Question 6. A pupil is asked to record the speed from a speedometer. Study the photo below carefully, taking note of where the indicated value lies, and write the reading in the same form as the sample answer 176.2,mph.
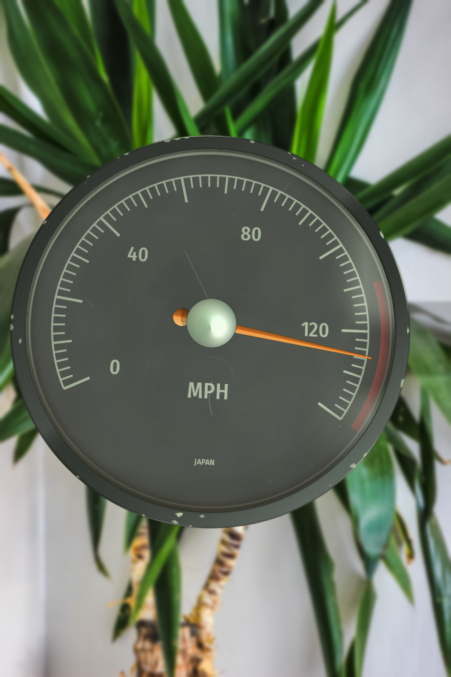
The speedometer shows 126,mph
